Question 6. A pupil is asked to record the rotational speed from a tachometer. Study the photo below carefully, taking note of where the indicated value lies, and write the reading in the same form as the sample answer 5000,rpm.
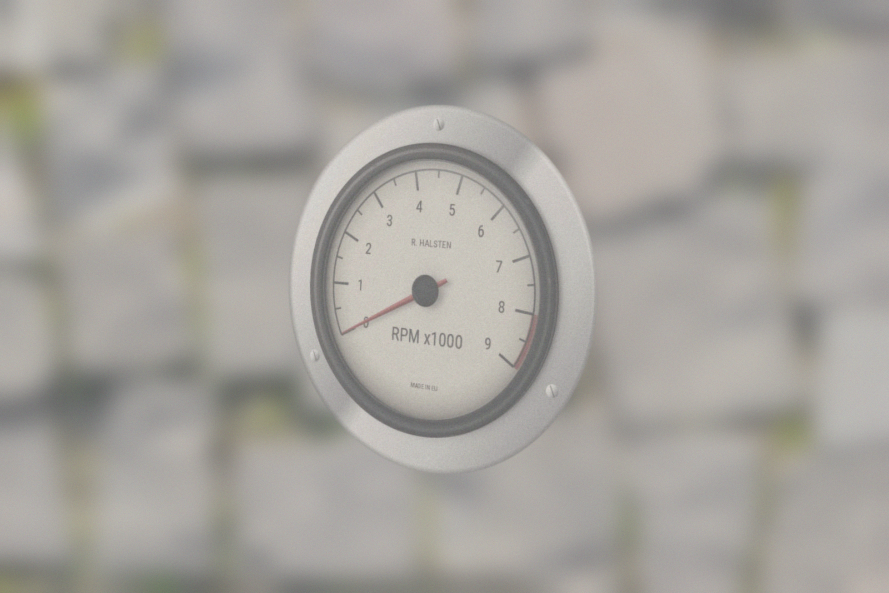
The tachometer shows 0,rpm
